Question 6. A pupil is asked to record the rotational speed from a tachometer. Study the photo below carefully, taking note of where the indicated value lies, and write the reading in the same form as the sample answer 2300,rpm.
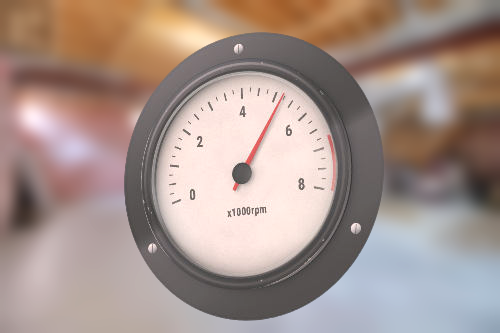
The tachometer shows 5250,rpm
